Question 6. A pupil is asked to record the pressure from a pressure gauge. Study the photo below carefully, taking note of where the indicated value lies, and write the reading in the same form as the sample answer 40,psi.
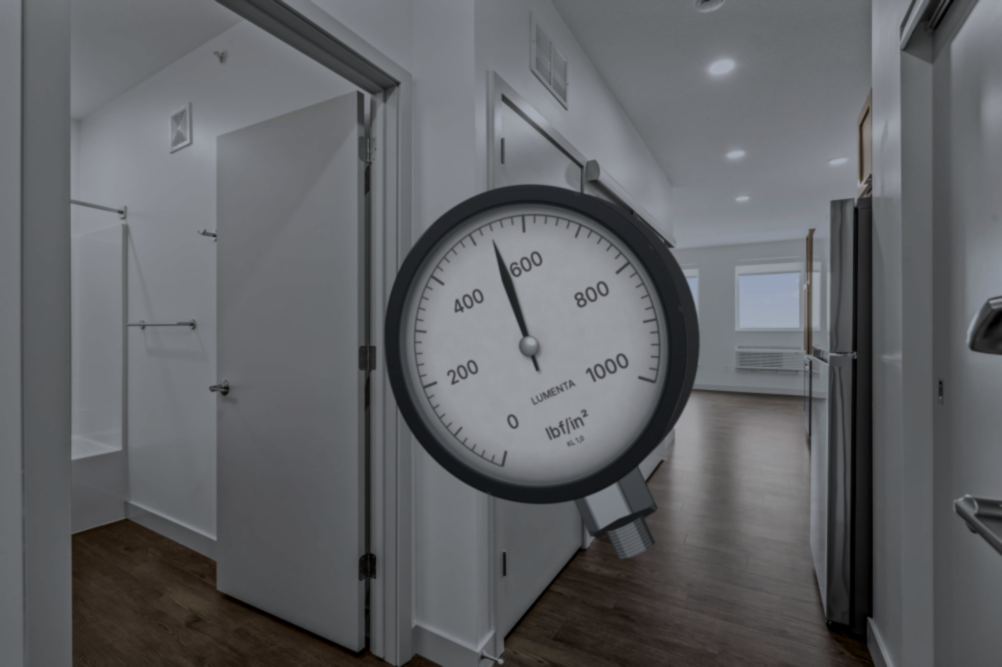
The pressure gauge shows 540,psi
